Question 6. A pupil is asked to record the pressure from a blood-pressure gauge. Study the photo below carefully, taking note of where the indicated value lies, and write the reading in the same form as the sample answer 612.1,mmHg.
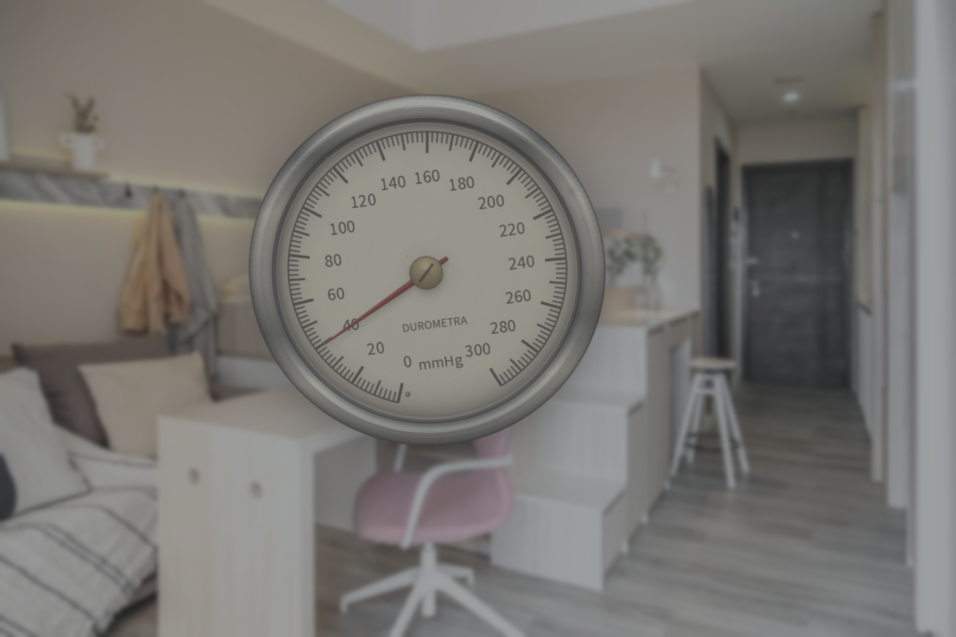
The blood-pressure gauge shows 40,mmHg
